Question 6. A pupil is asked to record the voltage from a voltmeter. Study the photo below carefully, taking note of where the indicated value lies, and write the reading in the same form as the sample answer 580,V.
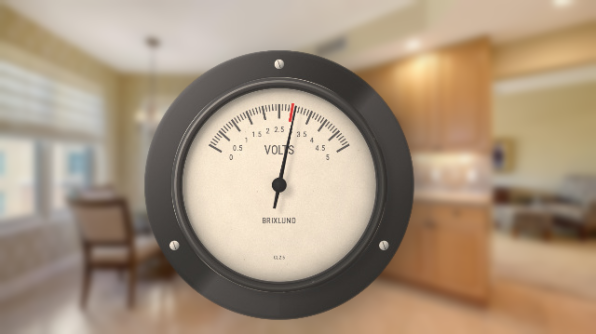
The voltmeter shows 3,V
